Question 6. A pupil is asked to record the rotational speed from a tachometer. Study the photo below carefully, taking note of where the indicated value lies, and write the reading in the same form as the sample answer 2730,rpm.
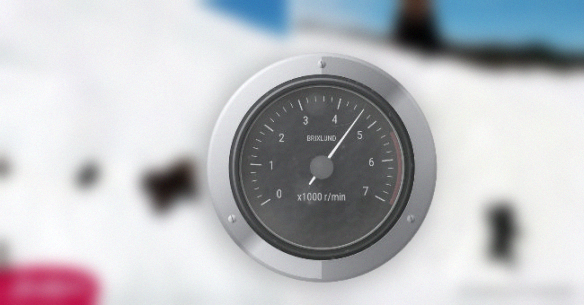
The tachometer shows 4600,rpm
